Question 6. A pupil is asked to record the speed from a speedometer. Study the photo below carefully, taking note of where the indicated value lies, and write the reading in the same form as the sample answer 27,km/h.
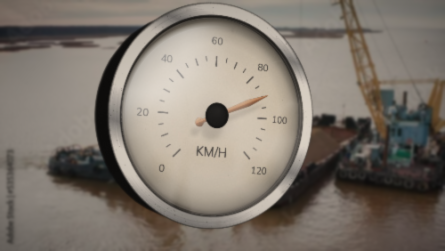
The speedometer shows 90,km/h
